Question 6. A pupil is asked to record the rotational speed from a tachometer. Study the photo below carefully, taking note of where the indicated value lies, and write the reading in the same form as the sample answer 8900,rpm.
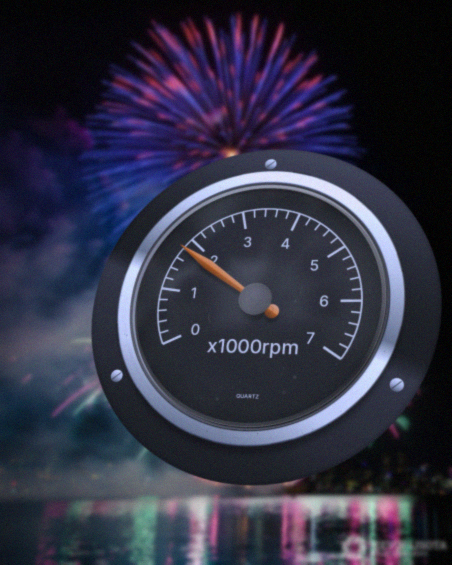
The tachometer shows 1800,rpm
